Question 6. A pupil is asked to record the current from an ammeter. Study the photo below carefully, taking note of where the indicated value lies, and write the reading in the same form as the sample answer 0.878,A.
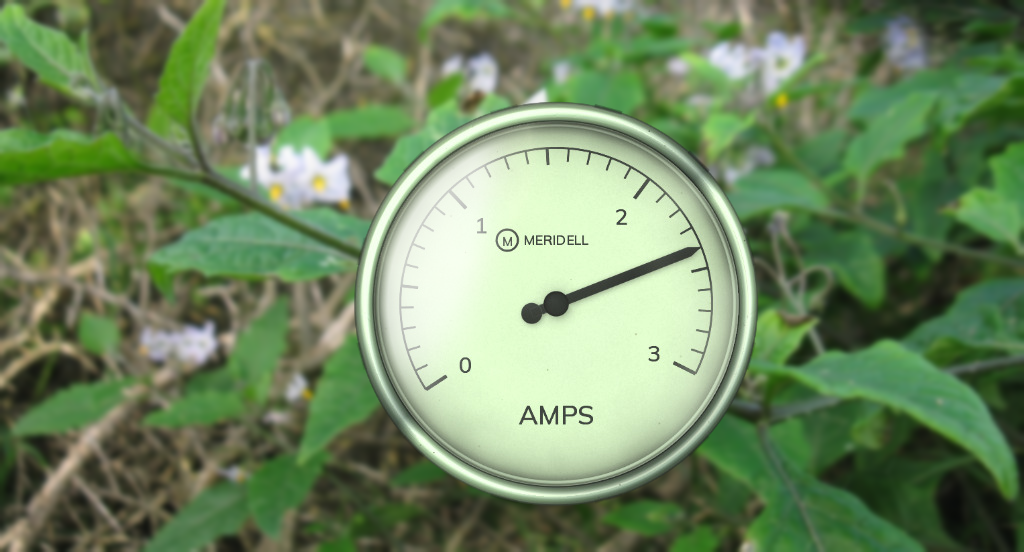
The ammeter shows 2.4,A
